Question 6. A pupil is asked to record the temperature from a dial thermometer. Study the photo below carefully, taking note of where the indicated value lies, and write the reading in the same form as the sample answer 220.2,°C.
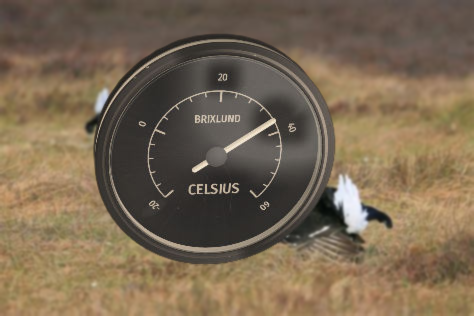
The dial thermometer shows 36,°C
